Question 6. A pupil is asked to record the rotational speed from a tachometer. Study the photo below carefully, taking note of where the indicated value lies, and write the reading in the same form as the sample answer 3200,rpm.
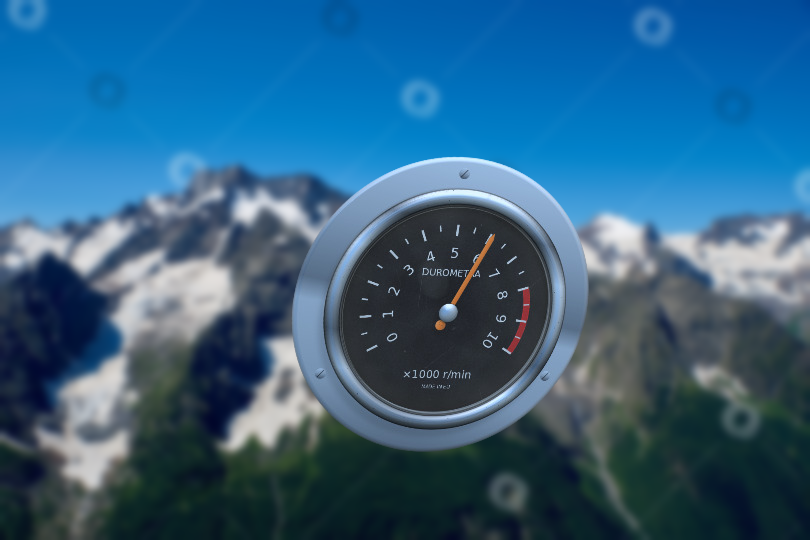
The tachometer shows 6000,rpm
